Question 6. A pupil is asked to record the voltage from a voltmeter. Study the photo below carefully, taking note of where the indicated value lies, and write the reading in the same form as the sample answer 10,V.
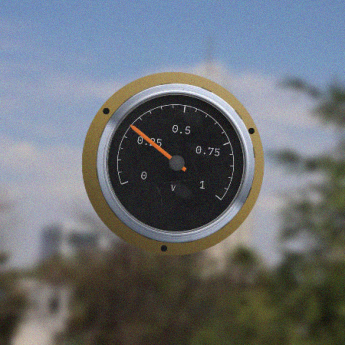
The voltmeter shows 0.25,V
